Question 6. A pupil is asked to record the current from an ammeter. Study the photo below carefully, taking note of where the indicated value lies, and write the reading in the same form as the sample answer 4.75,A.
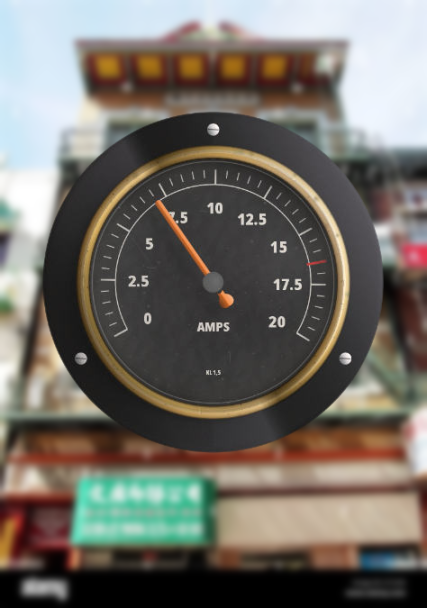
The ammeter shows 7,A
